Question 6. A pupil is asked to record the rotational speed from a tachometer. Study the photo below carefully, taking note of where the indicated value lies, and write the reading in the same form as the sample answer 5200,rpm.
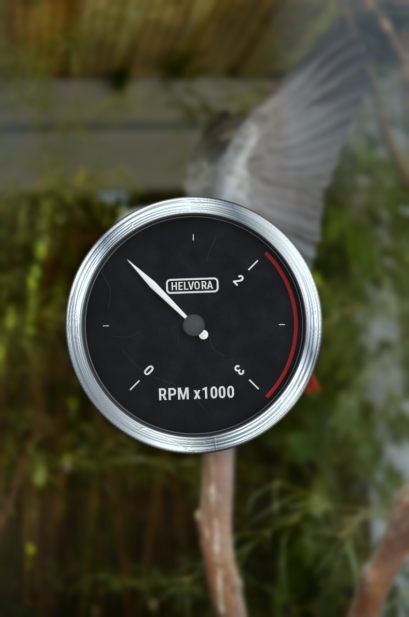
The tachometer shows 1000,rpm
